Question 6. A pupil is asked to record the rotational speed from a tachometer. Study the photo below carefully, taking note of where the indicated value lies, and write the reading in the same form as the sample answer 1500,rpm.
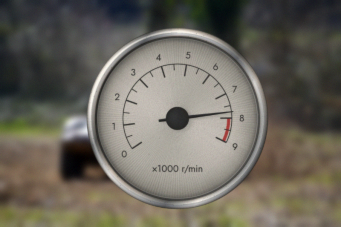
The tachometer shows 7750,rpm
